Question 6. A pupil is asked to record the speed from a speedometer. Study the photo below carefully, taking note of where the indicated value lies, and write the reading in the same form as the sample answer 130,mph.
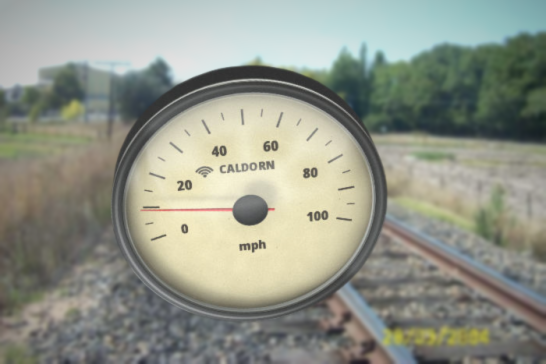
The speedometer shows 10,mph
